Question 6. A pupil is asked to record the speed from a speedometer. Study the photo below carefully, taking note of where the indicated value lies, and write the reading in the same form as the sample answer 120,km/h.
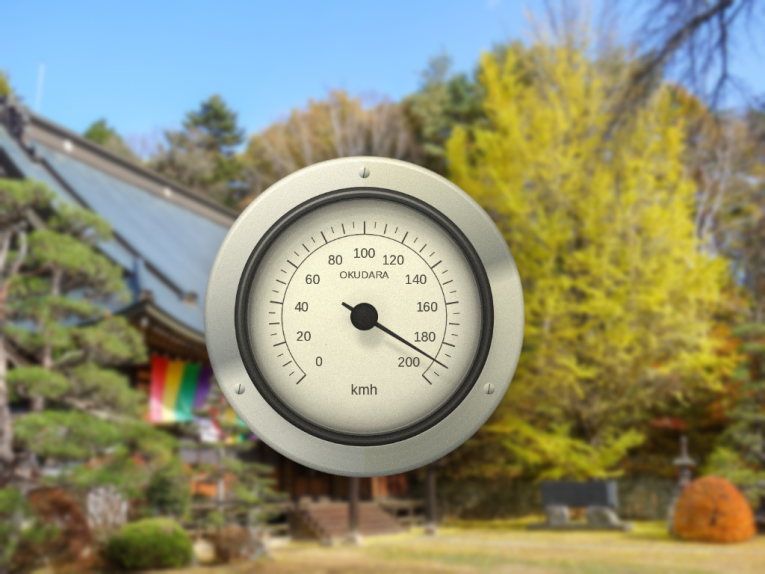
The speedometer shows 190,km/h
